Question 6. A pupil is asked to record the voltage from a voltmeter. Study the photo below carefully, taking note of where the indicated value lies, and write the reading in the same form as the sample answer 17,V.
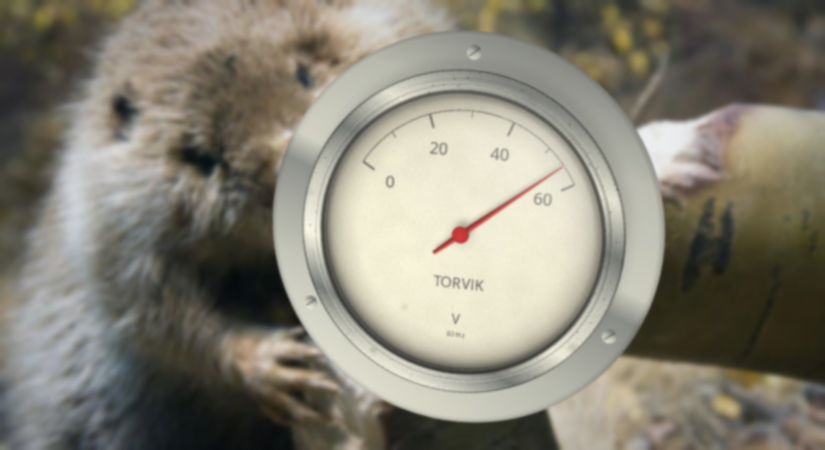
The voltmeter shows 55,V
